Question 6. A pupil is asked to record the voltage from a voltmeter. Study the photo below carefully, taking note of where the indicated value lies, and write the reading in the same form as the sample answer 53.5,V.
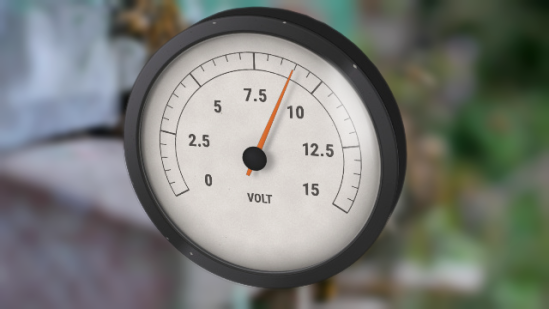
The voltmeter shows 9,V
